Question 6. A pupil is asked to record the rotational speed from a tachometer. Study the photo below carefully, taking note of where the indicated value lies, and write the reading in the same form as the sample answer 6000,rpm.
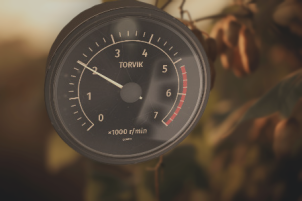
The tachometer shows 2000,rpm
